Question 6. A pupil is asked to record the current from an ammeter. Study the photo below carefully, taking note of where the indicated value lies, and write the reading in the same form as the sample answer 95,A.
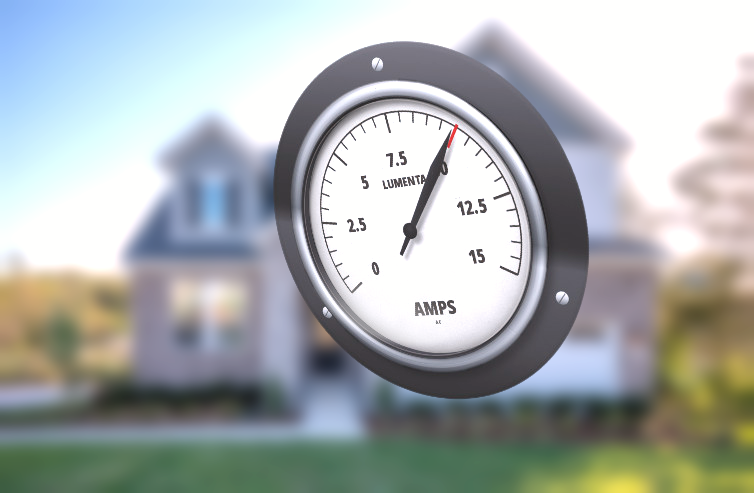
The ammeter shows 10,A
